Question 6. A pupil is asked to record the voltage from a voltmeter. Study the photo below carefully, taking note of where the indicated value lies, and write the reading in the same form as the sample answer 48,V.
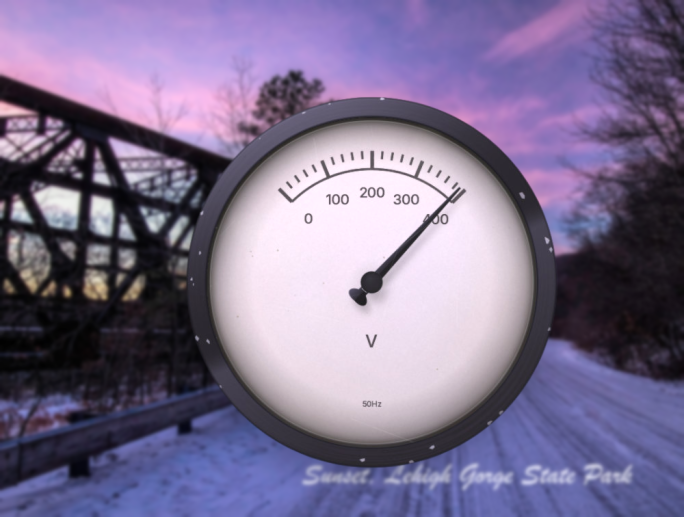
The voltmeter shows 390,V
